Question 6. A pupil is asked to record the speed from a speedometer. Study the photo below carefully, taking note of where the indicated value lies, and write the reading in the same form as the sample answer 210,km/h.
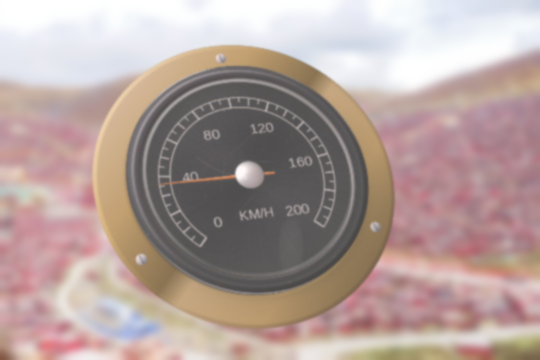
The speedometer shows 35,km/h
